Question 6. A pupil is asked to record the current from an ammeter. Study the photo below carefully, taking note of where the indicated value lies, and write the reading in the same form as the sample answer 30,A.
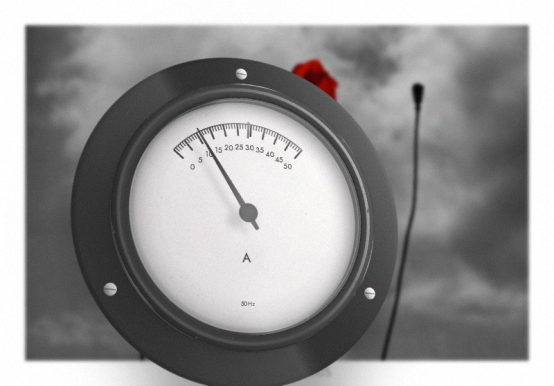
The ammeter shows 10,A
